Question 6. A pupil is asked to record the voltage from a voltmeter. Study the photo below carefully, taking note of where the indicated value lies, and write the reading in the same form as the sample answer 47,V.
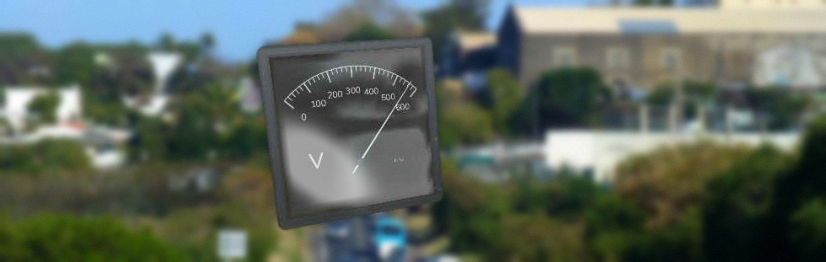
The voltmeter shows 560,V
